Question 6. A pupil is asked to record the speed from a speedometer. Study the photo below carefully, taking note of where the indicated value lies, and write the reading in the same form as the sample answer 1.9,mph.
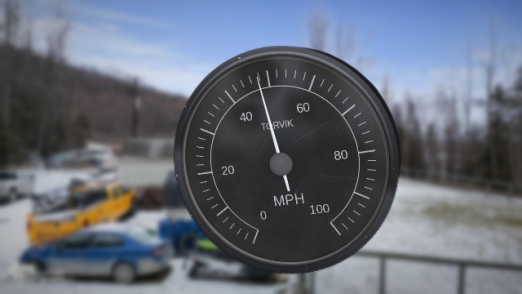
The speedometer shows 48,mph
